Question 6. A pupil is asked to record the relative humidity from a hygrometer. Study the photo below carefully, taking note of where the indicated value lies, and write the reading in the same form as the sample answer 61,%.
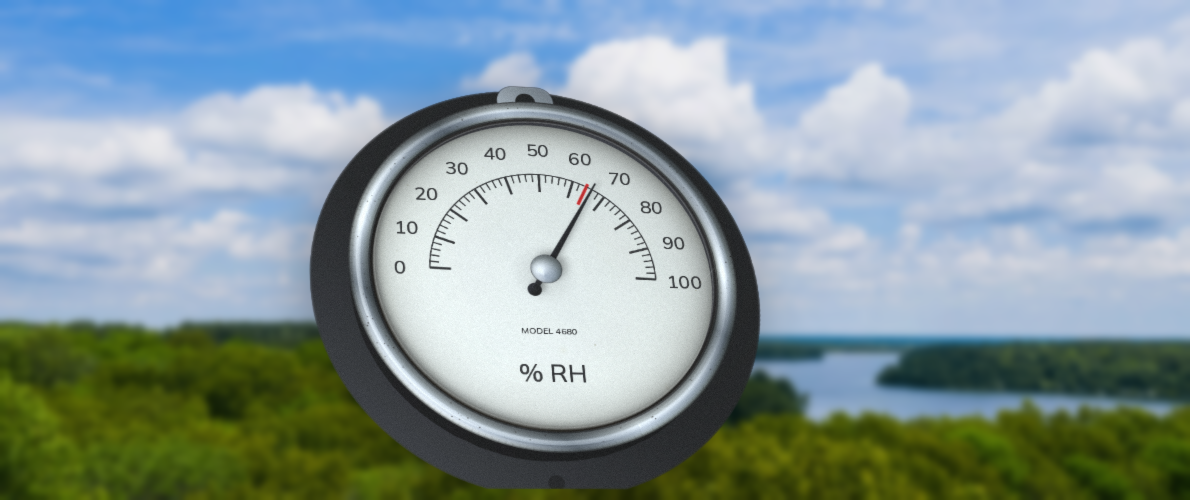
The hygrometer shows 66,%
